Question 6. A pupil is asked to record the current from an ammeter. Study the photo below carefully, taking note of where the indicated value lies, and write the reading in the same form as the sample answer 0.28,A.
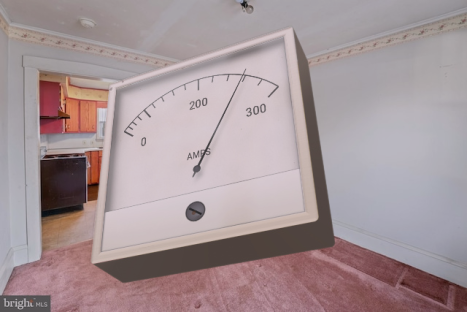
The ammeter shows 260,A
